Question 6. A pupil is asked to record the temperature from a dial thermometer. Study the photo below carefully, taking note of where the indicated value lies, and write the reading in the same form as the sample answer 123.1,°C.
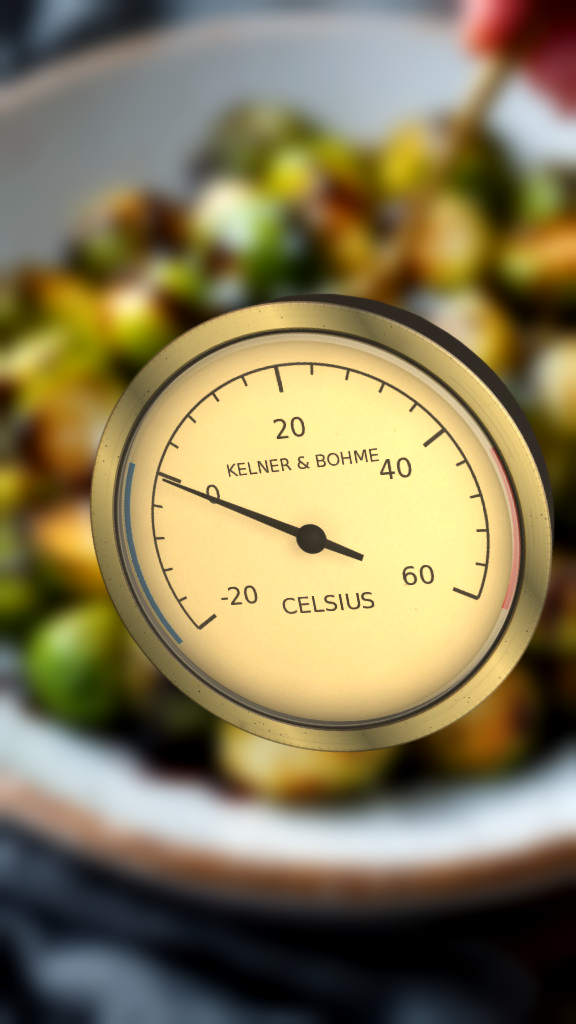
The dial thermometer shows 0,°C
